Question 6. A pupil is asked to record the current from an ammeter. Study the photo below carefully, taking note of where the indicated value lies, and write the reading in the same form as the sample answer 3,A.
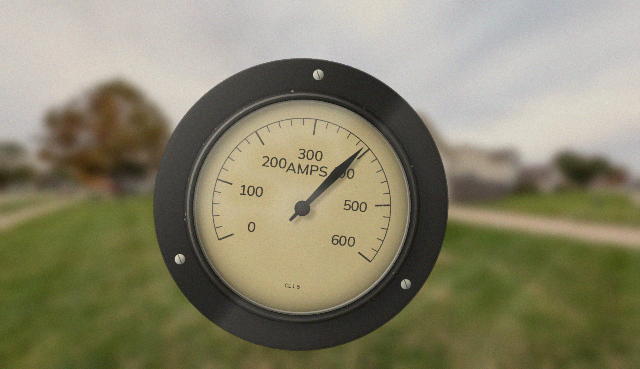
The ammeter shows 390,A
